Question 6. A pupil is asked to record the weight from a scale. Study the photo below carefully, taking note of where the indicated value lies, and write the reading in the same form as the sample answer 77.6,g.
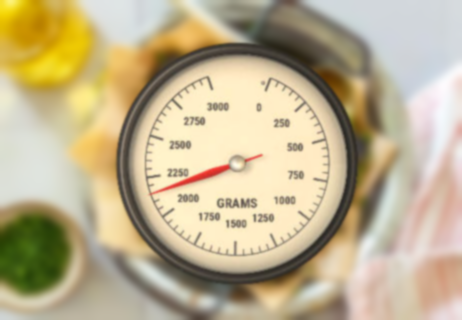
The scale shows 2150,g
